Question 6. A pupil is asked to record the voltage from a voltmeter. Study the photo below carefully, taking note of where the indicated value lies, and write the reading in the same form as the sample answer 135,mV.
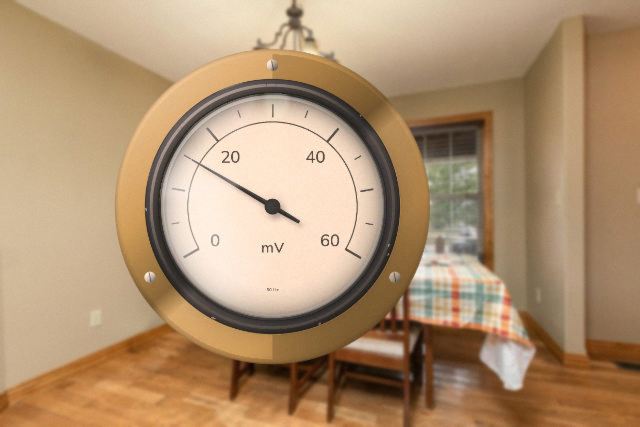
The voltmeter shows 15,mV
